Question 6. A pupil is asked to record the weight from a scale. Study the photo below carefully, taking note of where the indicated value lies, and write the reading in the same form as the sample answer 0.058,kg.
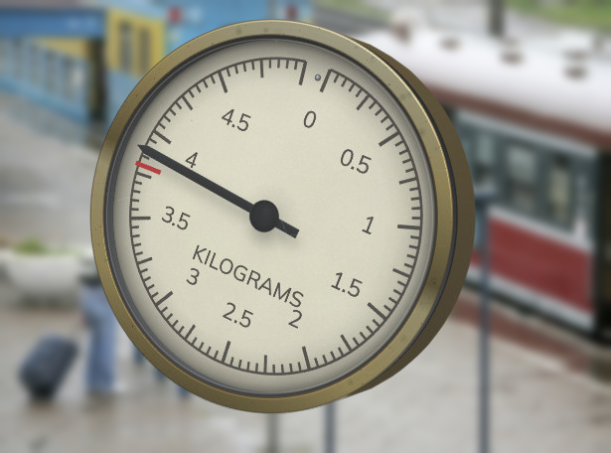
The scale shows 3.9,kg
